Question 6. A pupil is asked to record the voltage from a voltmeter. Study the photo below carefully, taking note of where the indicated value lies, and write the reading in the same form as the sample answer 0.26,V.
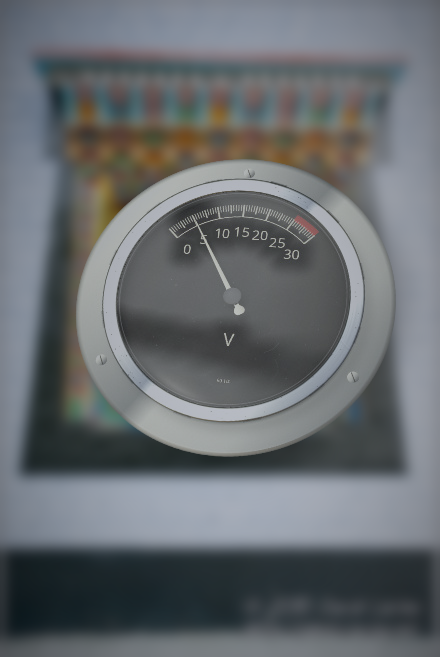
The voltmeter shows 5,V
